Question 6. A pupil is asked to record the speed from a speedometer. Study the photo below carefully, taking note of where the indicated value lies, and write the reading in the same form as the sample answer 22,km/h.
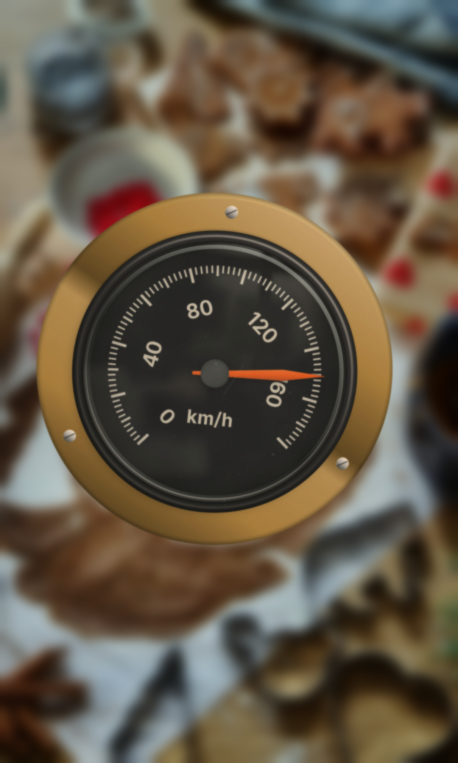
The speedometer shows 150,km/h
